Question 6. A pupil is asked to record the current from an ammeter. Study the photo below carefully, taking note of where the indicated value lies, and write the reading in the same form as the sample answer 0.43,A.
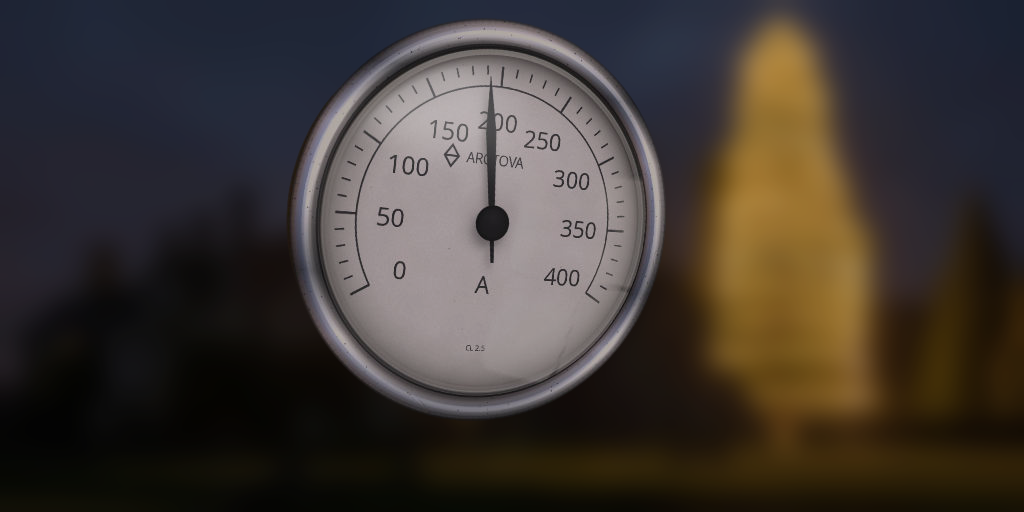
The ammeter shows 190,A
